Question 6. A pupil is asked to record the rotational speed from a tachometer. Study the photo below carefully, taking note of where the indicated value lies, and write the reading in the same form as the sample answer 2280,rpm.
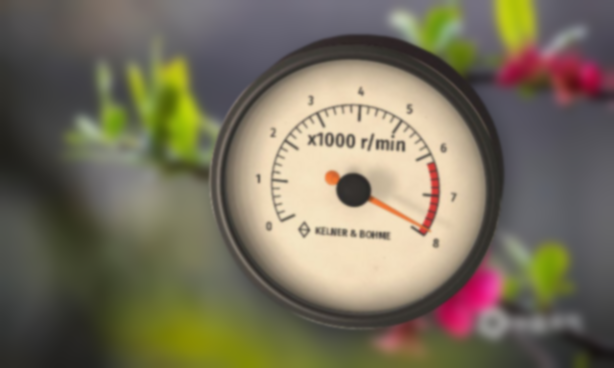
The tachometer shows 7800,rpm
